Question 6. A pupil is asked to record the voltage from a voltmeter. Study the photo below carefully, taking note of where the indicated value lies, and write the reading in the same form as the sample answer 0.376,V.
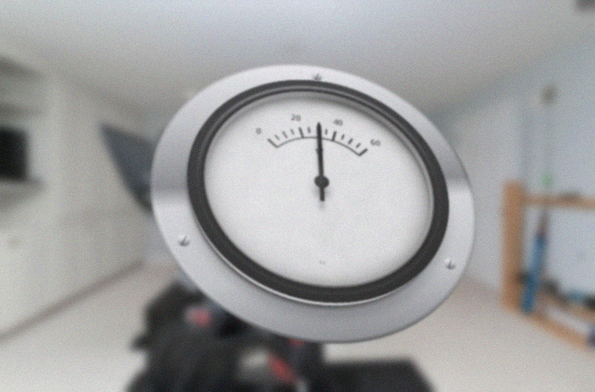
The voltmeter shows 30,V
